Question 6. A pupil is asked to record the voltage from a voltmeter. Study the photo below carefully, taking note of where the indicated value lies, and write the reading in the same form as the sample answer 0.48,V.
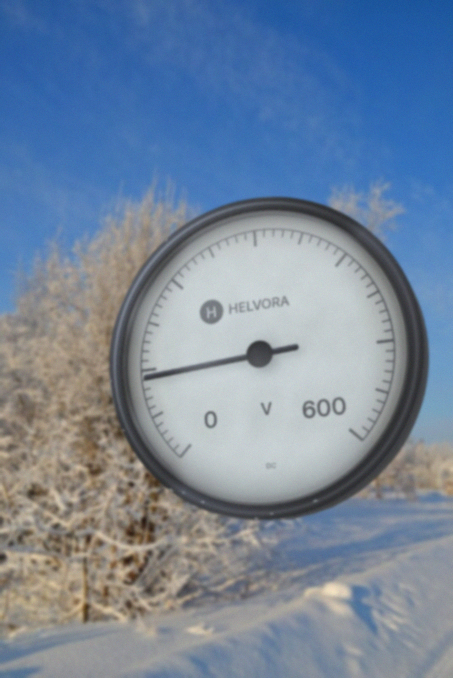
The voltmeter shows 90,V
